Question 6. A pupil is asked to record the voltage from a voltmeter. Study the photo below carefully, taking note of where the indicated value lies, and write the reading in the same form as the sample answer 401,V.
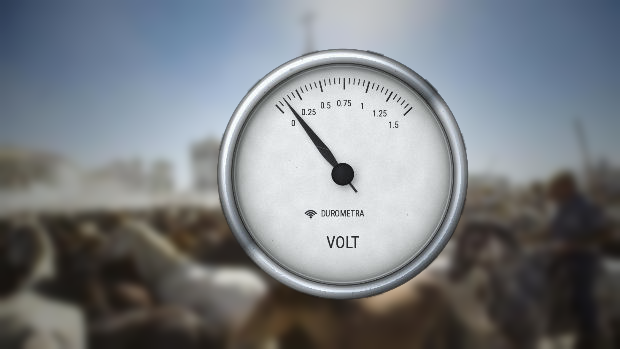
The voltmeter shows 0.1,V
